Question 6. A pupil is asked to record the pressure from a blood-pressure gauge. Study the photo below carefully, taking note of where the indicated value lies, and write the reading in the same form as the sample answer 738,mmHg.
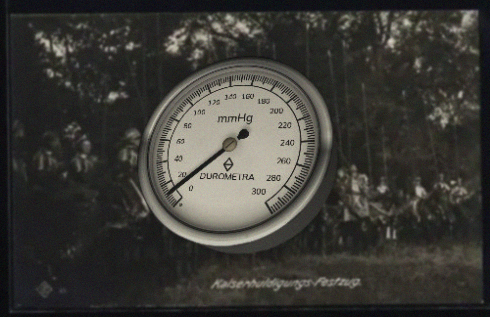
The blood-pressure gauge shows 10,mmHg
